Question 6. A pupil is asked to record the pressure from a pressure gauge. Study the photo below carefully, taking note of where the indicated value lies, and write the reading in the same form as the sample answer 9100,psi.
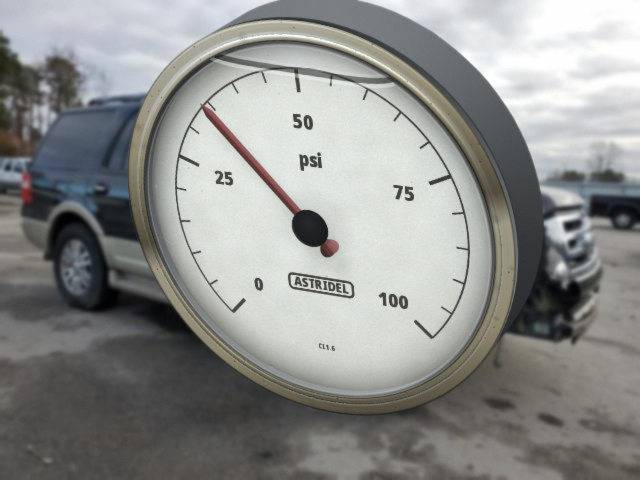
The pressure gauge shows 35,psi
